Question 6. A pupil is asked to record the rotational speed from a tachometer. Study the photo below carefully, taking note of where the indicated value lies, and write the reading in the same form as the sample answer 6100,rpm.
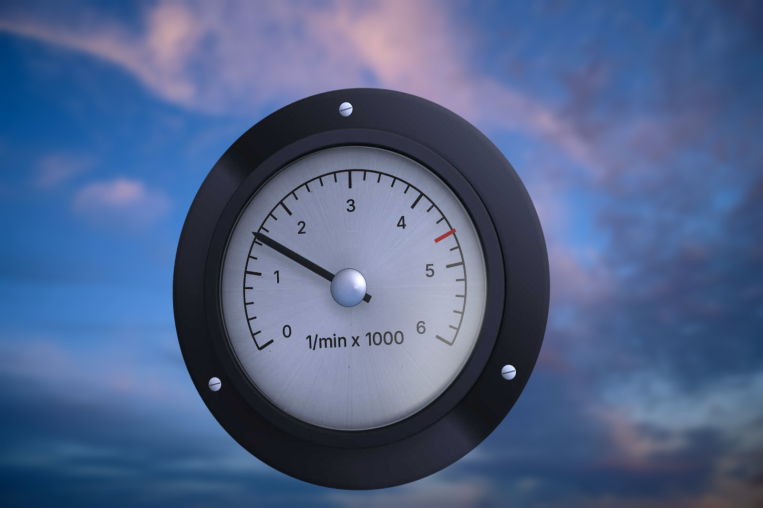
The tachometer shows 1500,rpm
